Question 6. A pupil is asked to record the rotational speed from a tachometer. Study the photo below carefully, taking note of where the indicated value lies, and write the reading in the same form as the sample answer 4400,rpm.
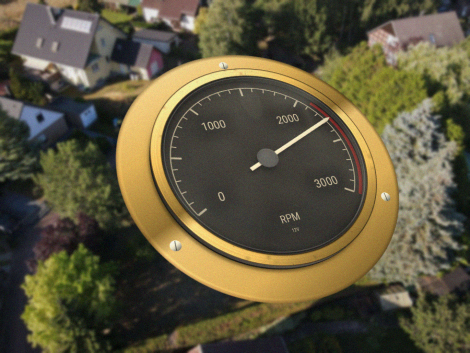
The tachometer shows 2300,rpm
